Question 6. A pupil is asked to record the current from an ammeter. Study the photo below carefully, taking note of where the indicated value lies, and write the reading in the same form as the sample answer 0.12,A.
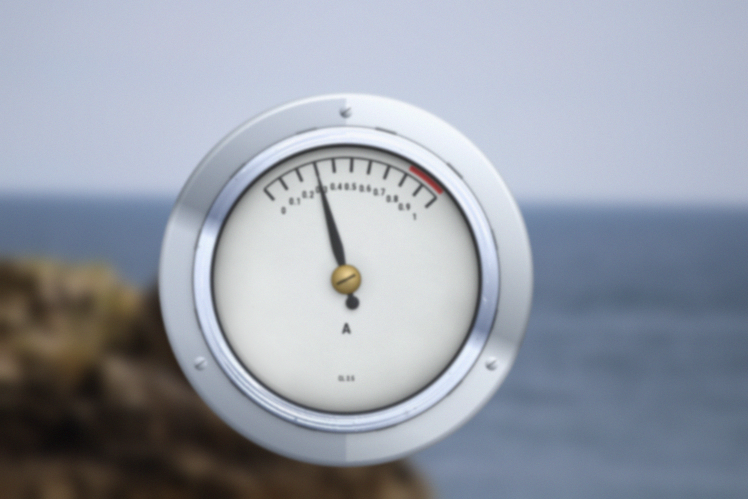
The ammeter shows 0.3,A
